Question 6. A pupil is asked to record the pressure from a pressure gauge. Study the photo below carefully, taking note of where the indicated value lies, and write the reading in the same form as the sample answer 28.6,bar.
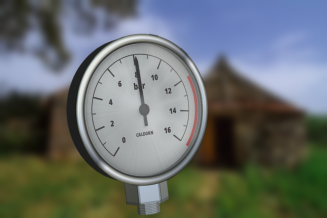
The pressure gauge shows 8,bar
